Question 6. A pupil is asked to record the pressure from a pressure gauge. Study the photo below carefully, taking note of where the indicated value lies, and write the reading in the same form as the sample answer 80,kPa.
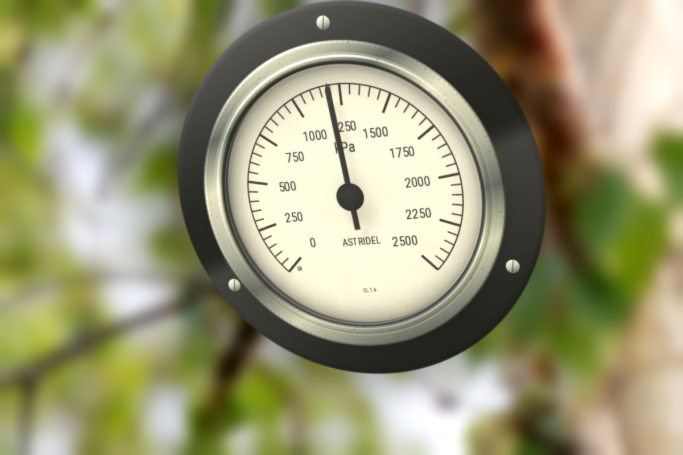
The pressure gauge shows 1200,kPa
